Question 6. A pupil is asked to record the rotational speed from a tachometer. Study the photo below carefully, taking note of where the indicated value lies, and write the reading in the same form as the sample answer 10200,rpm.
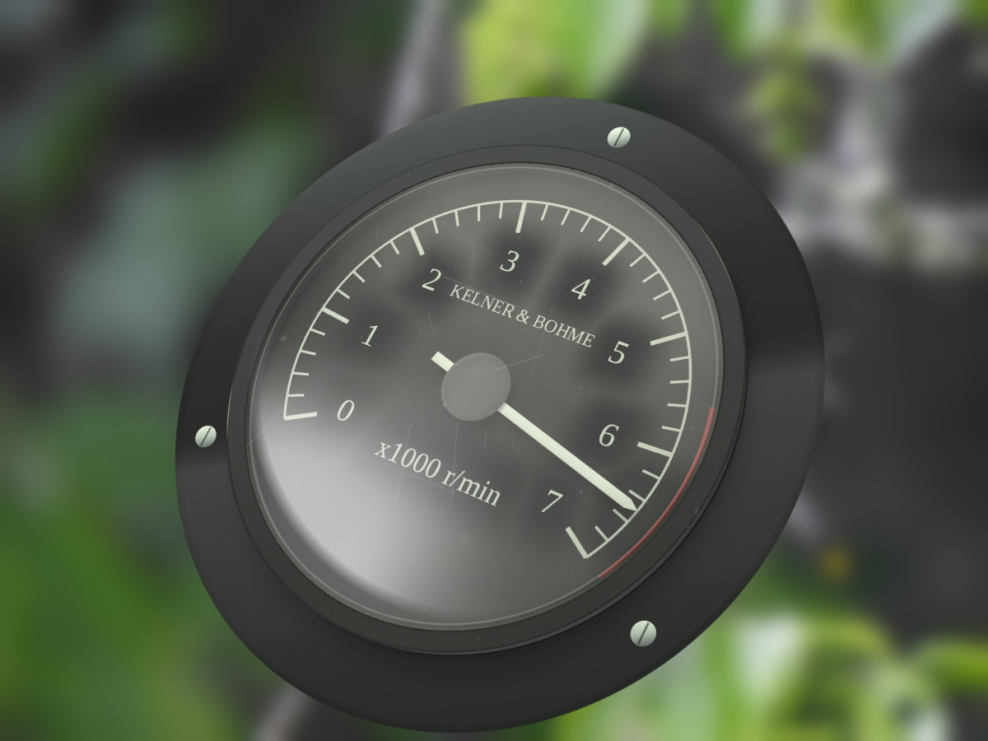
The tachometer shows 6500,rpm
